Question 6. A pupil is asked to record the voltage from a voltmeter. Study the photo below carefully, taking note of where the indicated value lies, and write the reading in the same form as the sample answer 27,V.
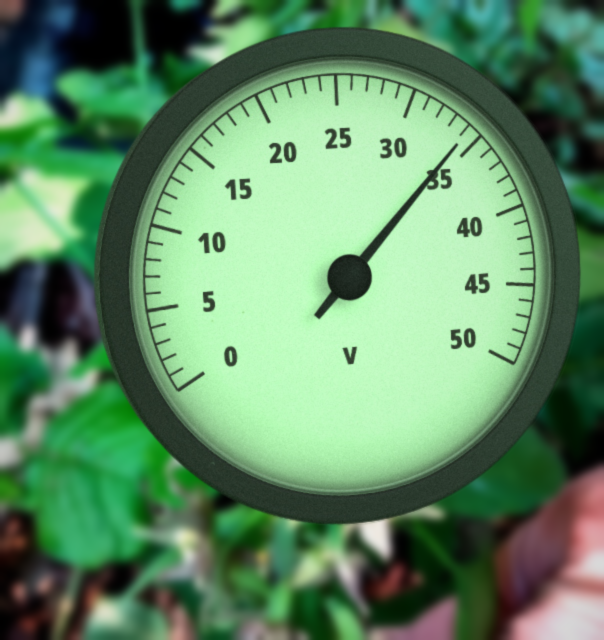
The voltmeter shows 34,V
